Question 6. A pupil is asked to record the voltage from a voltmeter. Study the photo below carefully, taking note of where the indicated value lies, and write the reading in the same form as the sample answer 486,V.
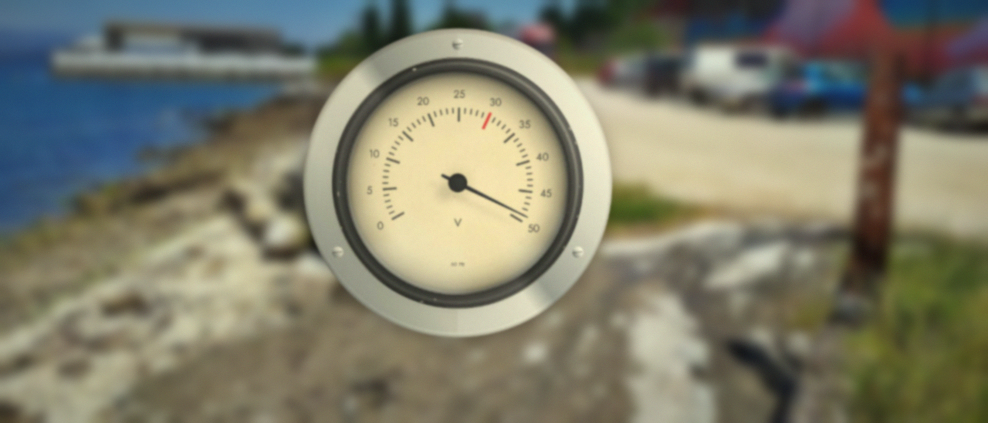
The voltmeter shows 49,V
